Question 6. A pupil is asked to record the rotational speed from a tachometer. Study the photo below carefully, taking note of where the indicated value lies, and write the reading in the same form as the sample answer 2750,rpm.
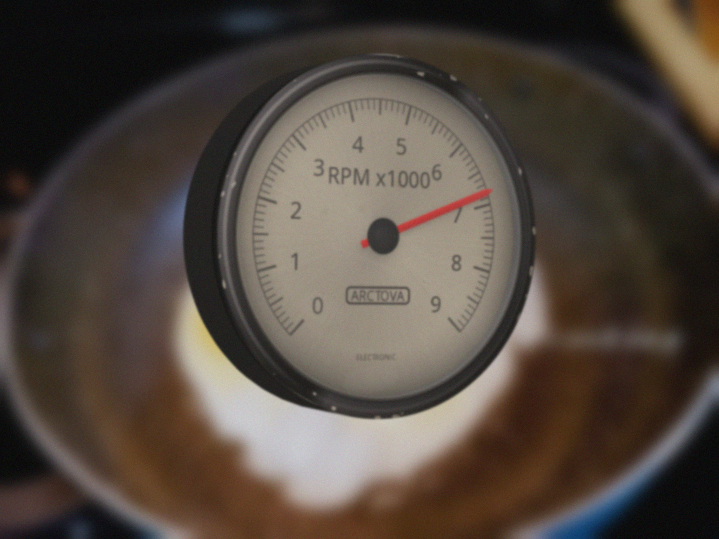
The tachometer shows 6800,rpm
